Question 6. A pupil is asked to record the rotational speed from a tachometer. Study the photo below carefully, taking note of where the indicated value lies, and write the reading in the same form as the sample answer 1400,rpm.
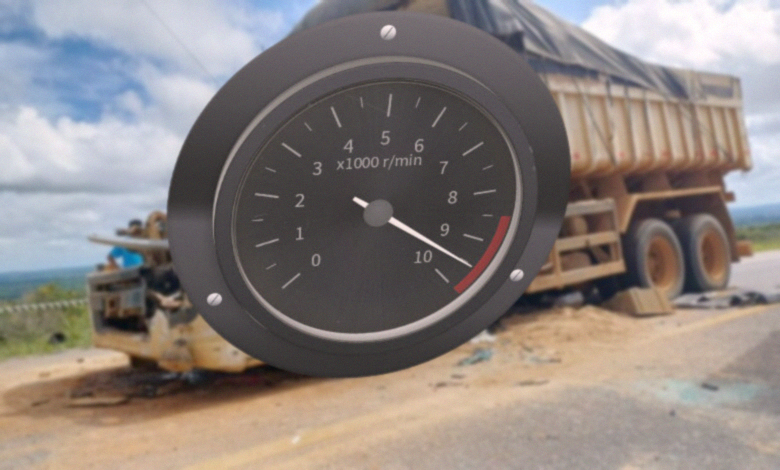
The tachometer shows 9500,rpm
